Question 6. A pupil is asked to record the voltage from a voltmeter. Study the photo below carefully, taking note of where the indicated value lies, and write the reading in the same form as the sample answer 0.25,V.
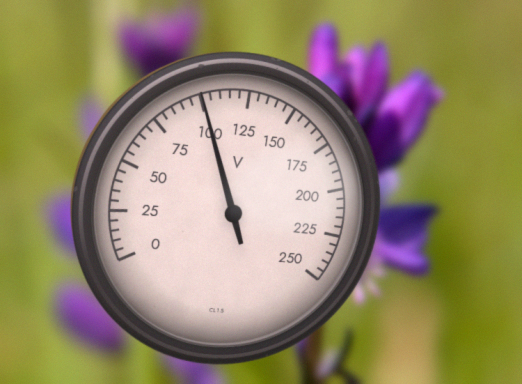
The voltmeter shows 100,V
